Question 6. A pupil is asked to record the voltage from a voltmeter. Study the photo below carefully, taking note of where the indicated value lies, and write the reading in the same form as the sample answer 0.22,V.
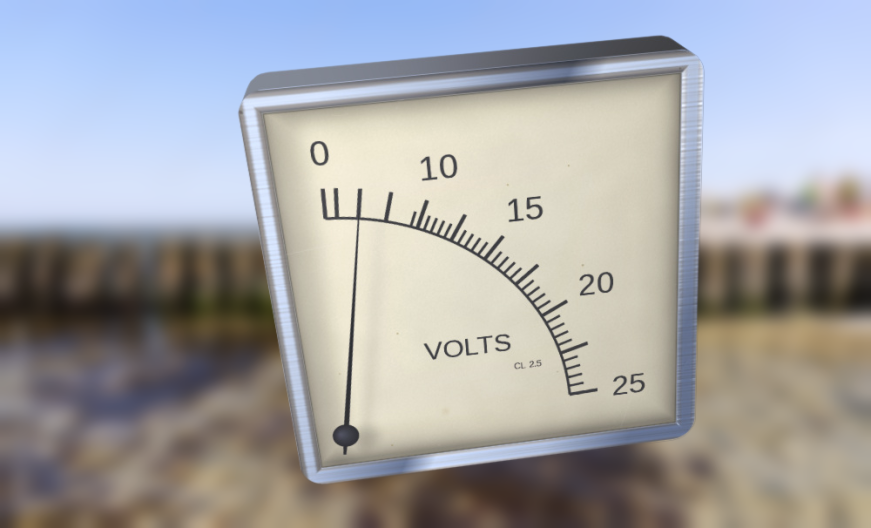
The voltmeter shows 5,V
